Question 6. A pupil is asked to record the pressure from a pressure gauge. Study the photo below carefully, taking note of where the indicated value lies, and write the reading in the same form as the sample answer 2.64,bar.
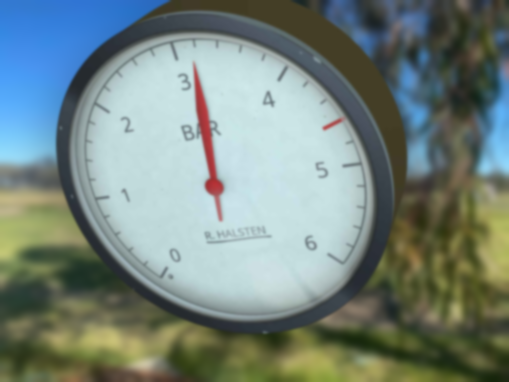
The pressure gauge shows 3.2,bar
